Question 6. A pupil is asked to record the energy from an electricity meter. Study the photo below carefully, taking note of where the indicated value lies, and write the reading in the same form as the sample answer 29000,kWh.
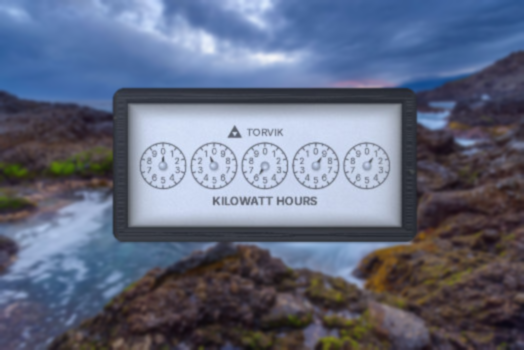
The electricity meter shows 591,kWh
